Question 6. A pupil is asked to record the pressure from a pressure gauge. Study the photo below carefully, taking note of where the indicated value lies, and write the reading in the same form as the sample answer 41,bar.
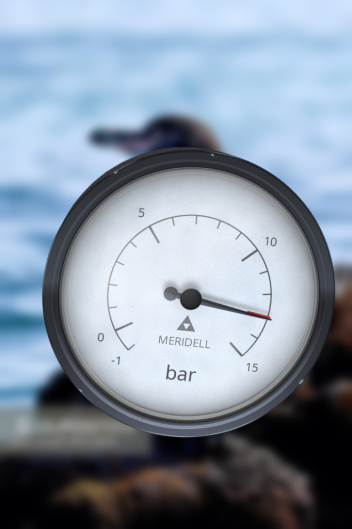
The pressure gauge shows 13,bar
